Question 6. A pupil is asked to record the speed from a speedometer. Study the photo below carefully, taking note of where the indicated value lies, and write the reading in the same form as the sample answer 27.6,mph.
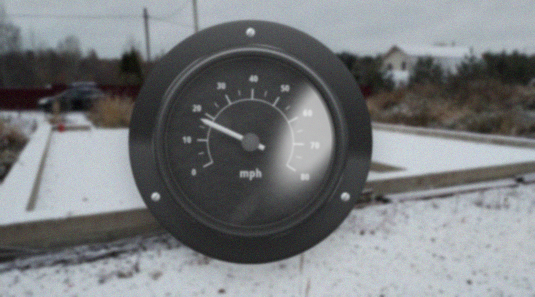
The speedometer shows 17.5,mph
